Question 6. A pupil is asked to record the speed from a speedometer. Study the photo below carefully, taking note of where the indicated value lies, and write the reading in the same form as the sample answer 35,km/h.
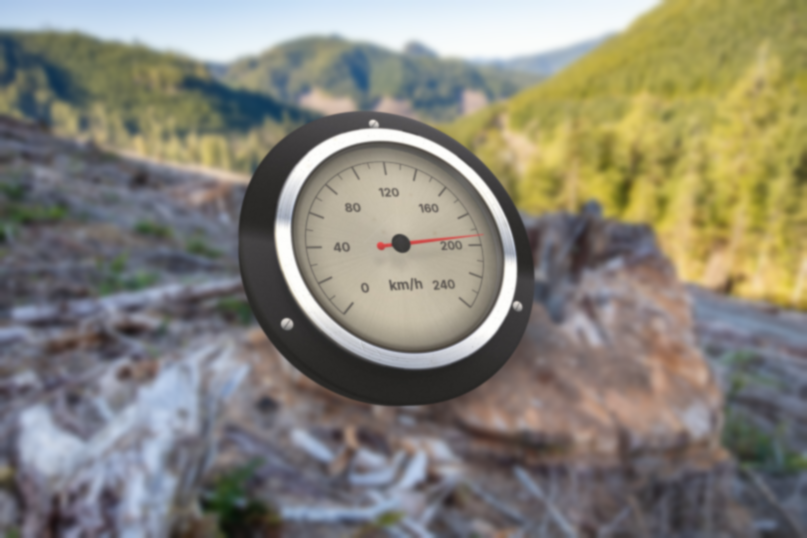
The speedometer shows 195,km/h
